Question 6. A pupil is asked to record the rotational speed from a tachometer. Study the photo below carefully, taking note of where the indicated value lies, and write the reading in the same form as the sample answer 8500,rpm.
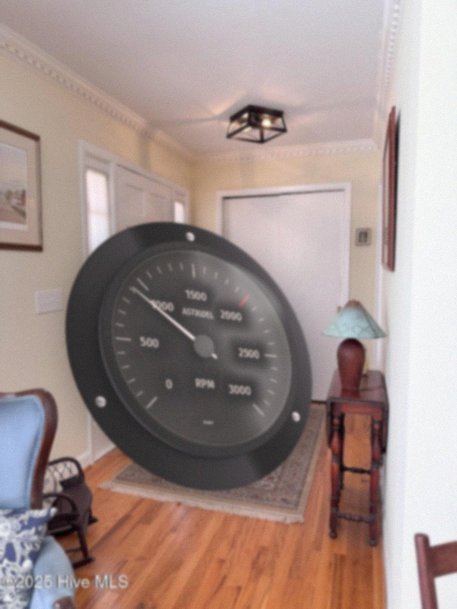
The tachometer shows 900,rpm
